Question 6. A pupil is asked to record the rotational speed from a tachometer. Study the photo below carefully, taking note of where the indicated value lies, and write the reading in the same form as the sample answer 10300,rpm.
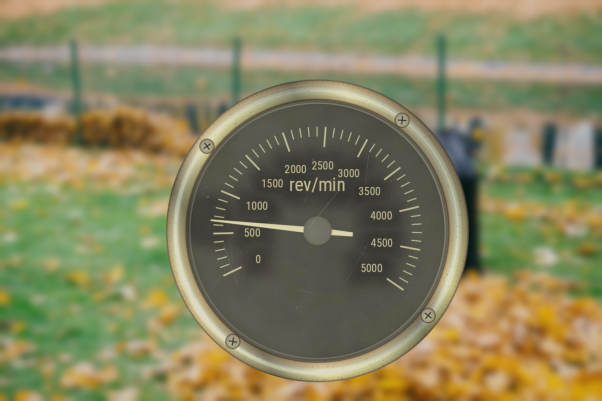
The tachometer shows 650,rpm
